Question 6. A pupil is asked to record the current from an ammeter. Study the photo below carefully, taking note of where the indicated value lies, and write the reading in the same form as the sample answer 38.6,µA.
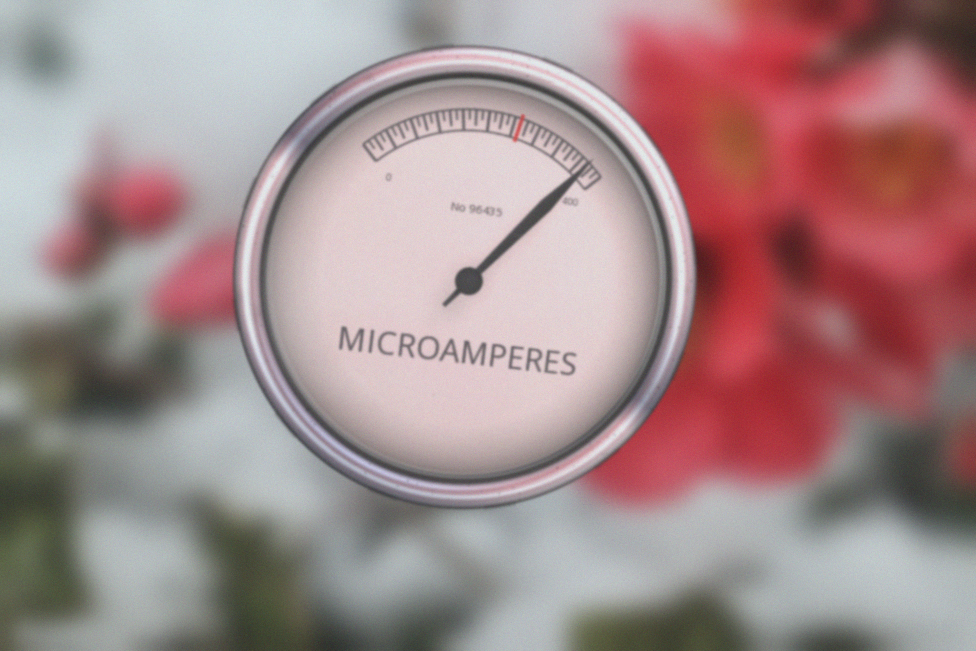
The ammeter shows 370,µA
